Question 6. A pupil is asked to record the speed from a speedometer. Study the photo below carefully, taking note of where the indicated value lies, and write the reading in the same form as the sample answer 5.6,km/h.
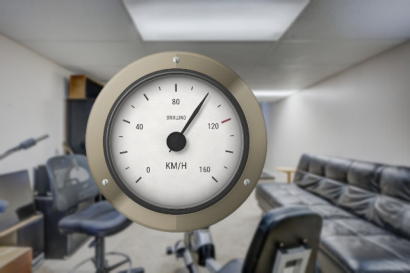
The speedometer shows 100,km/h
